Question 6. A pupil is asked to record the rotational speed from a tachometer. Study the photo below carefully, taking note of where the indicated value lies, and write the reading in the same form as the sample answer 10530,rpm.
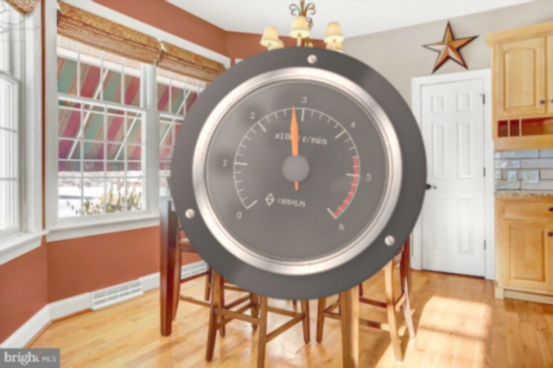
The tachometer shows 2800,rpm
